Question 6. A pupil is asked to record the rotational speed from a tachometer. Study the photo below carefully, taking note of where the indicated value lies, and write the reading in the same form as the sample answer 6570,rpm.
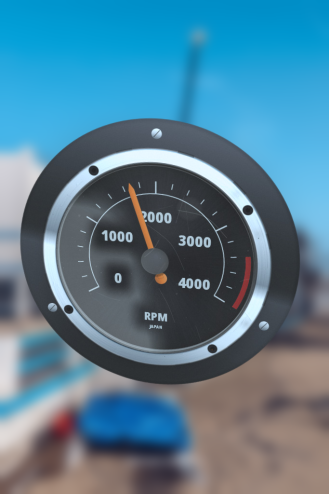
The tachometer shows 1700,rpm
